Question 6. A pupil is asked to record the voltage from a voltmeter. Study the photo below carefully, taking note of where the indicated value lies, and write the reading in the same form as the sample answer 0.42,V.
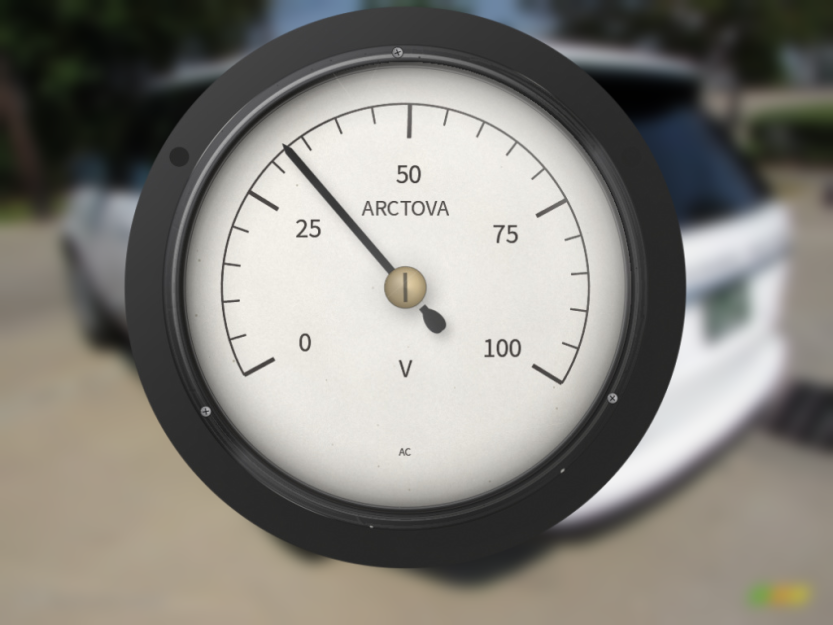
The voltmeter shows 32.5,V
